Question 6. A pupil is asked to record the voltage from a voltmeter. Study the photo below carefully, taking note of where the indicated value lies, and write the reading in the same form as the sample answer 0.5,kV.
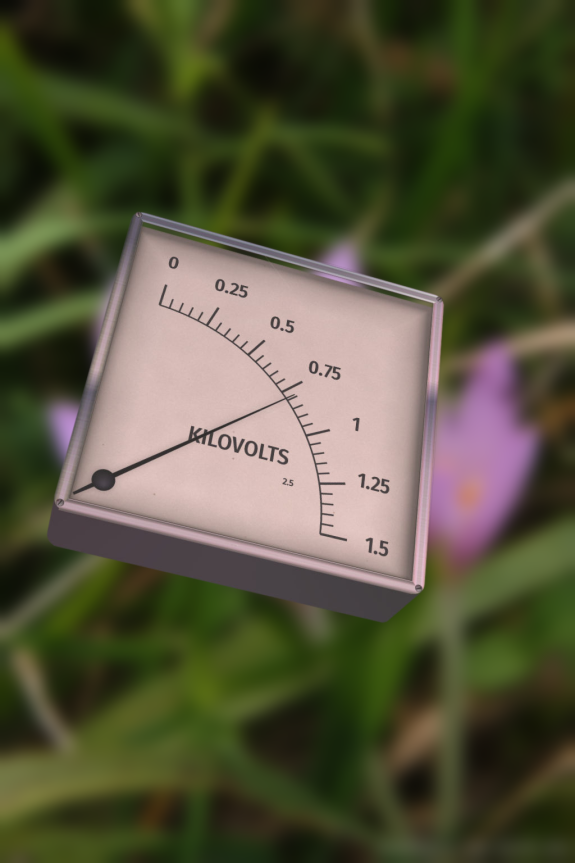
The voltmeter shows 0.8,kV
